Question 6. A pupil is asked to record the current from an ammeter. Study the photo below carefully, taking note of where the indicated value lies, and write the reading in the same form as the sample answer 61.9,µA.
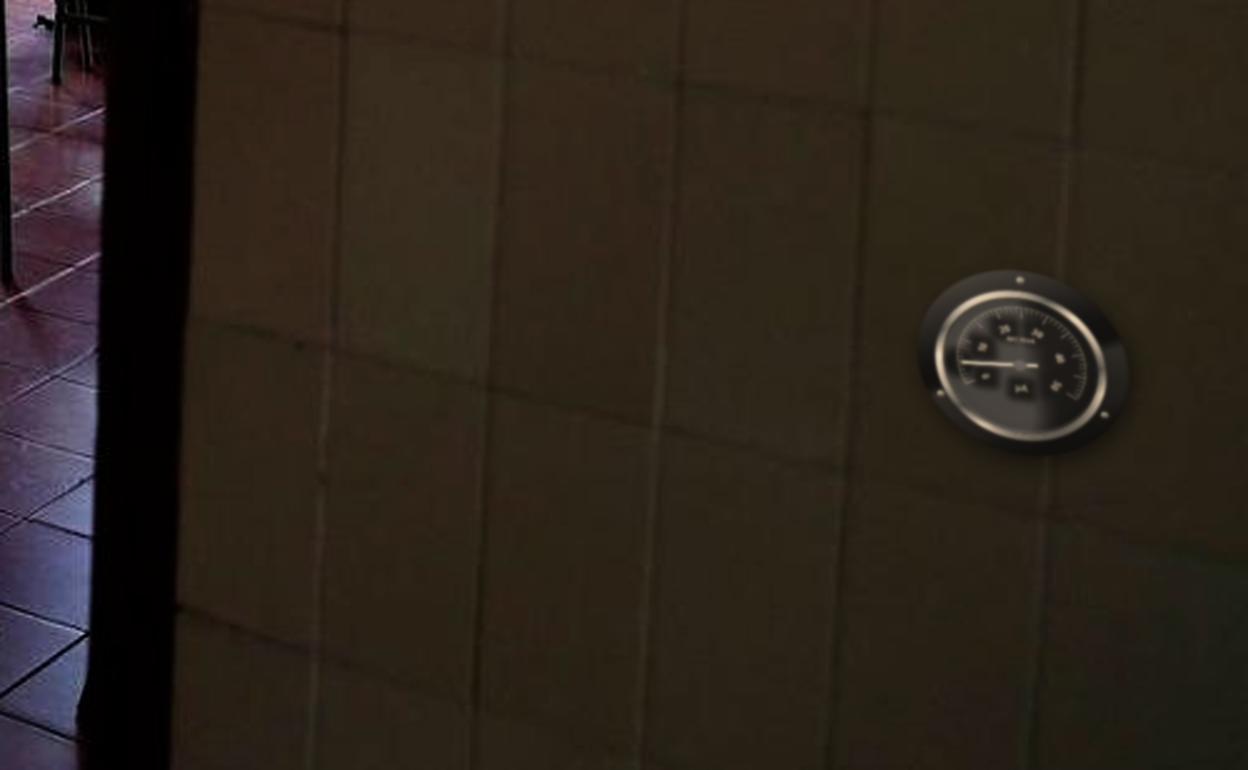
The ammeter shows 5,µA
